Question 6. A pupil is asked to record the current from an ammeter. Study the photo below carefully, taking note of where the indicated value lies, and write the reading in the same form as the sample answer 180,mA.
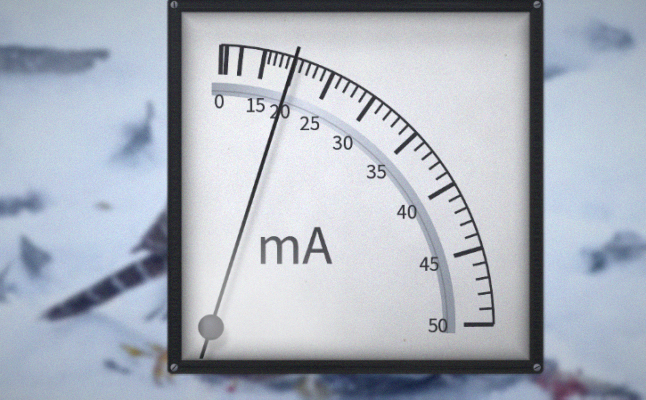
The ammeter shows 20,mA
